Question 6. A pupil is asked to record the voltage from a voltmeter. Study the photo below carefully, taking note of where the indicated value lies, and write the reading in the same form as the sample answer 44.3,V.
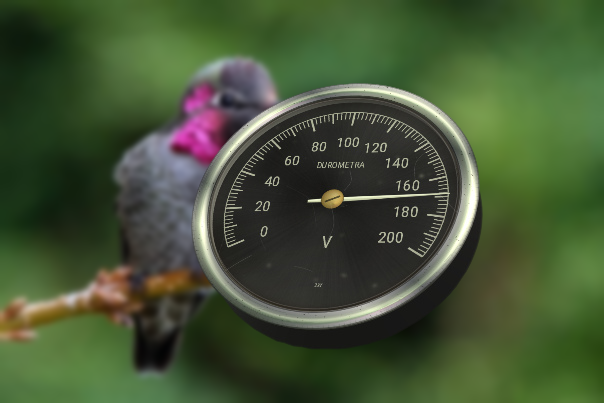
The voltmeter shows 170,V
